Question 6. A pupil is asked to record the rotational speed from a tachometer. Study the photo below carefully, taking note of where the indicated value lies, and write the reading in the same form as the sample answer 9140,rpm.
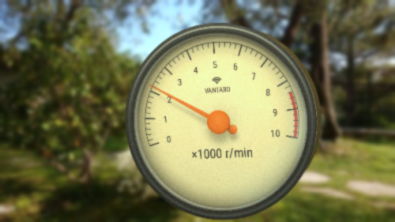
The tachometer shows 2200,rpm
